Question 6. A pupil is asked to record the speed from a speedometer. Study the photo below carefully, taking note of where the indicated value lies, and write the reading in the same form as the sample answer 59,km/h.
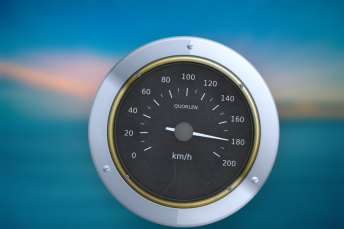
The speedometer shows 180,km/h
